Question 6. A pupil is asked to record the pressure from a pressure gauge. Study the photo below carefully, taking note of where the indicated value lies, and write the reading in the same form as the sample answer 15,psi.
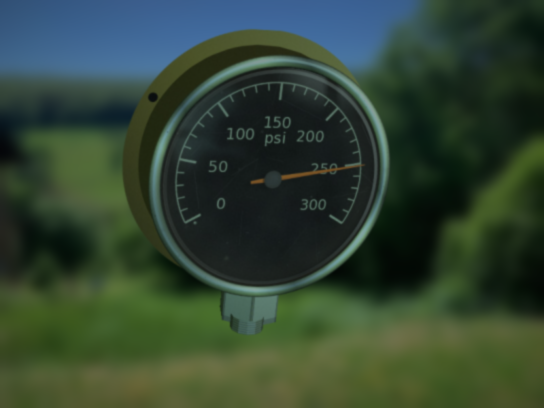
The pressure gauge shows 250,psi
